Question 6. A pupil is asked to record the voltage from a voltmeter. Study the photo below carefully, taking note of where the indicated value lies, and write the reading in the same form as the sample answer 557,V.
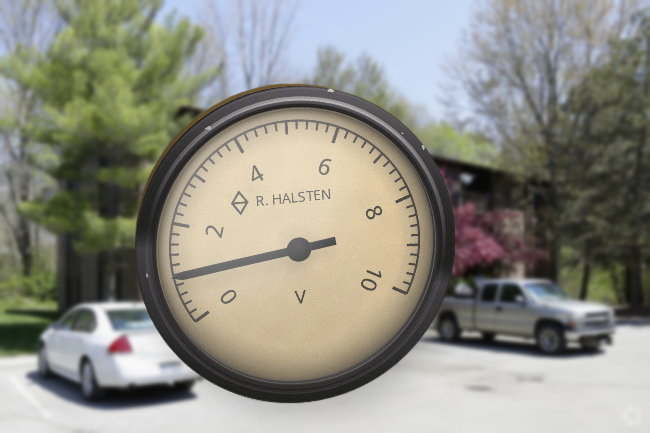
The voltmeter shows 1,V
